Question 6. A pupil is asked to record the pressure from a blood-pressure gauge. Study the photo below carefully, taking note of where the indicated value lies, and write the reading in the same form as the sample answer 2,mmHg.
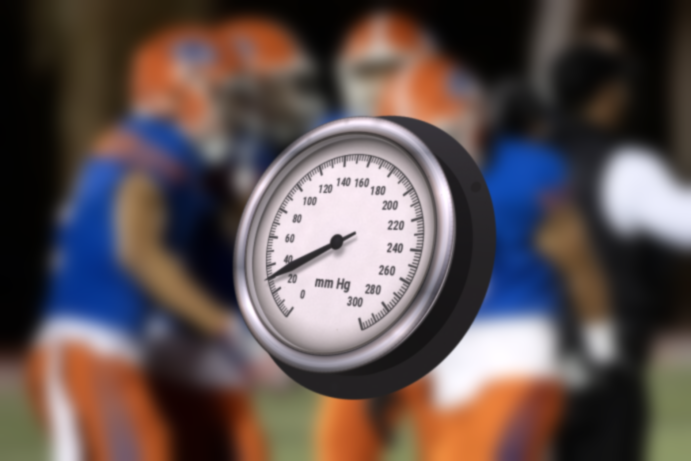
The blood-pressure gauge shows 30,mmHg
